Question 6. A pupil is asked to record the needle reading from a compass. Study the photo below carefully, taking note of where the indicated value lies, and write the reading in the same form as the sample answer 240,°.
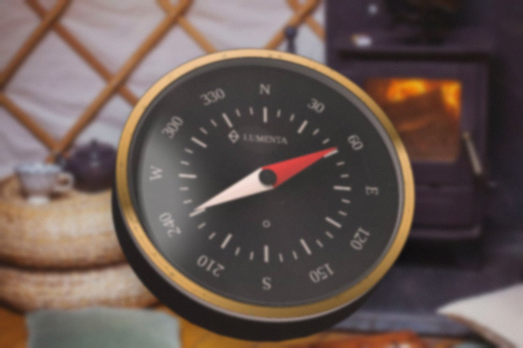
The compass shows 60,°
